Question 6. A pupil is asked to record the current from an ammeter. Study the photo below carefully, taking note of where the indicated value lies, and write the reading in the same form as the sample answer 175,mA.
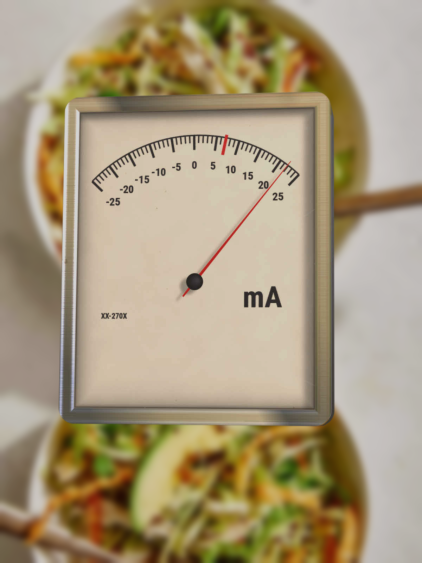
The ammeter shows 22,mA
